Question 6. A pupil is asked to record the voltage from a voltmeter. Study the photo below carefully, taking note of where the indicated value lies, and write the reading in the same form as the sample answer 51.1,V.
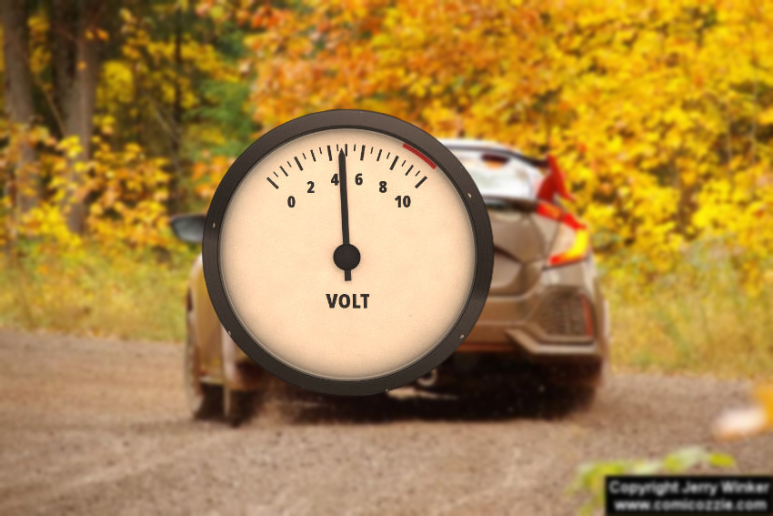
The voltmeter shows 4.75,V
